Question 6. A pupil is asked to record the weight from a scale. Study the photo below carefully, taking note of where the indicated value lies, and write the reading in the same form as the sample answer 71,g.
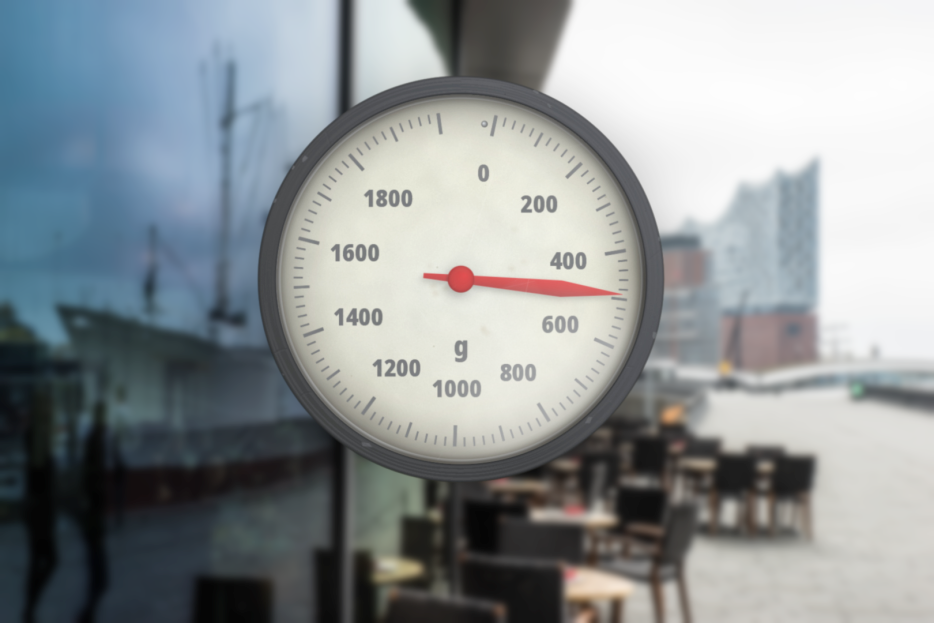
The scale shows 490,g
